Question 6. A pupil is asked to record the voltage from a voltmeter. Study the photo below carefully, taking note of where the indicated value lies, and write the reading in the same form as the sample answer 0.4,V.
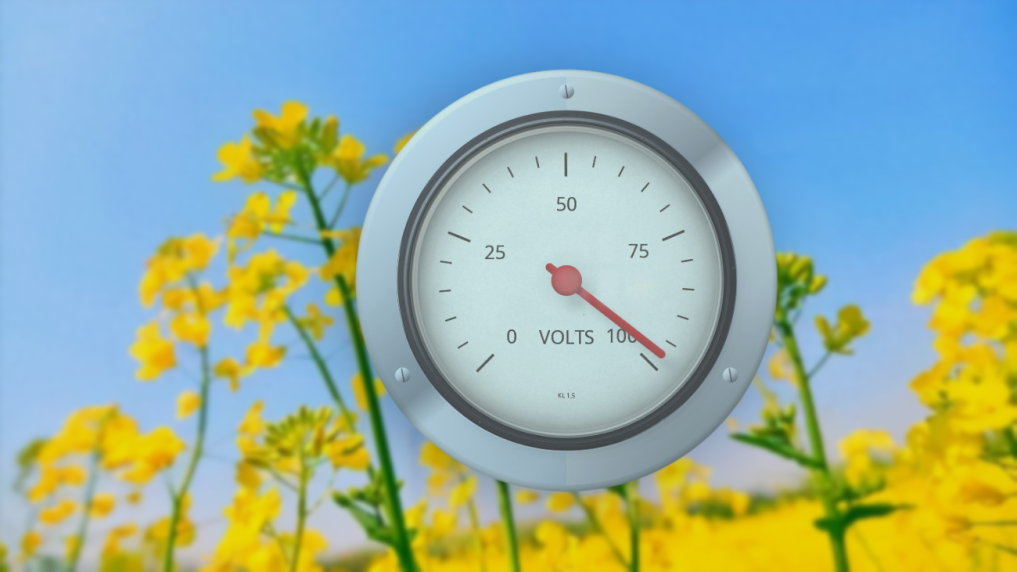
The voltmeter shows 97.5,V
